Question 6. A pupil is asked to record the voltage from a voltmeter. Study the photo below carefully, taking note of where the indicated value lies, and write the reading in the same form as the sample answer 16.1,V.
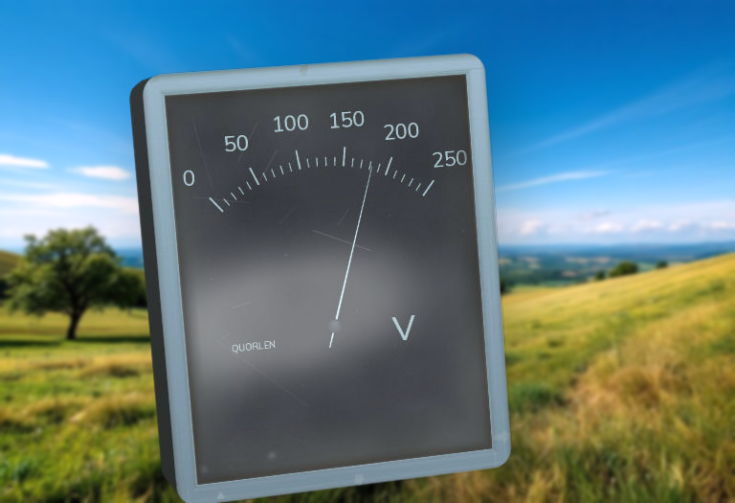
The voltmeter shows 180,V
